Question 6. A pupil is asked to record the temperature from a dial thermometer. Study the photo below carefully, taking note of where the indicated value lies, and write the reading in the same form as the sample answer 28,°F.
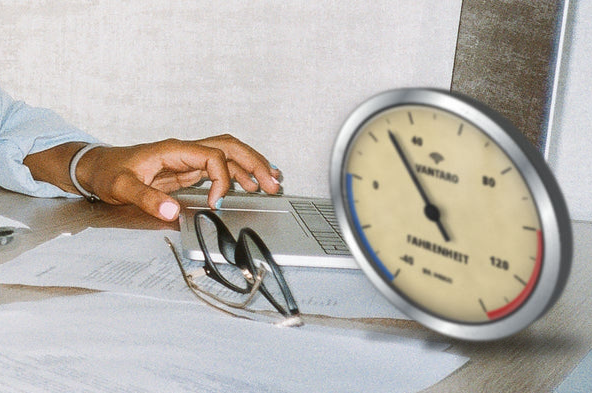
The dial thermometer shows 30,°F
